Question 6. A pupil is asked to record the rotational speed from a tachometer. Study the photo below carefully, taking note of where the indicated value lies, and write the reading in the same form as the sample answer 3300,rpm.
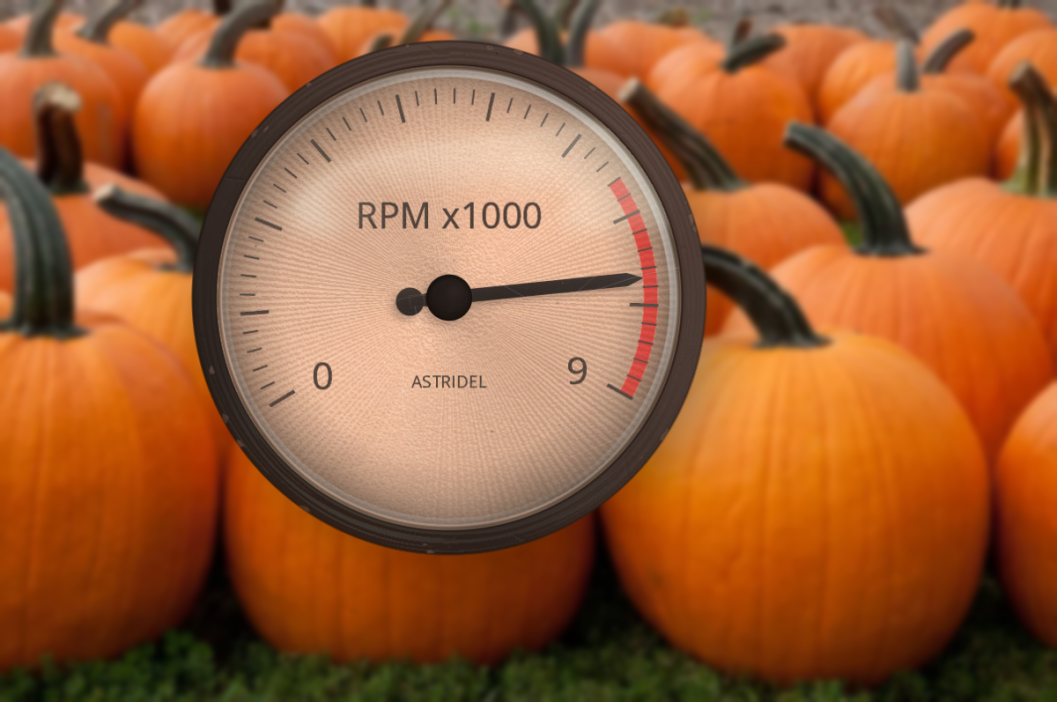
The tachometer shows 7700,rpm
